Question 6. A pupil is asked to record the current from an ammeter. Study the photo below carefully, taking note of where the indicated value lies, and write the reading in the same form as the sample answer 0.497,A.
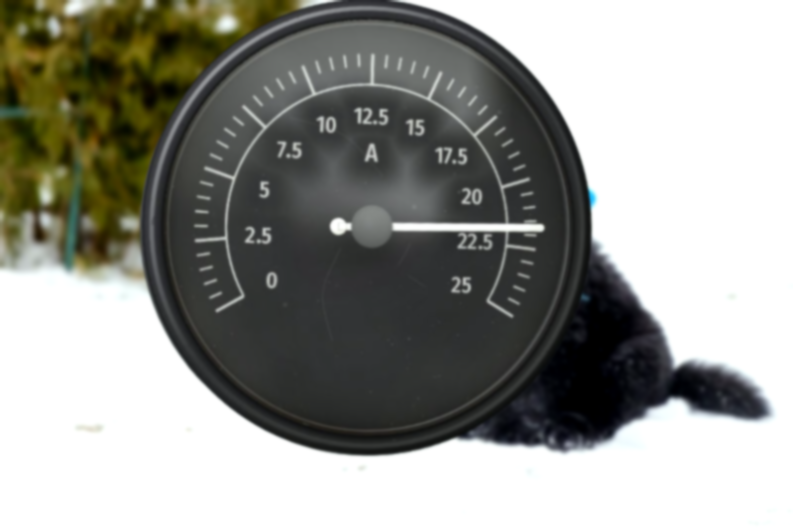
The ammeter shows 21.75,A
